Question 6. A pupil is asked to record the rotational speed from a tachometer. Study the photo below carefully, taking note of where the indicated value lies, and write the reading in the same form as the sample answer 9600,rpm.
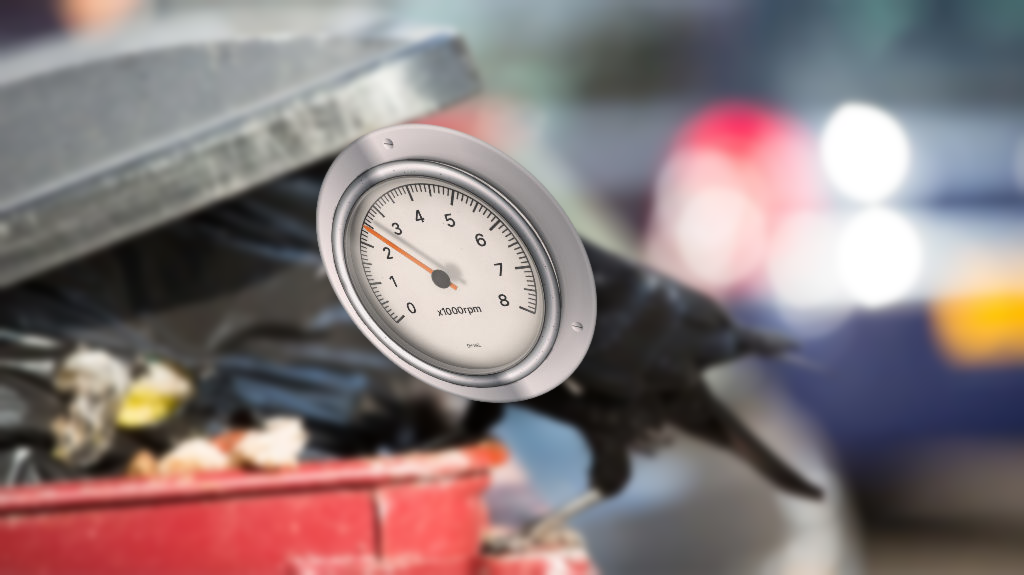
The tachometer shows 2500,rpm
